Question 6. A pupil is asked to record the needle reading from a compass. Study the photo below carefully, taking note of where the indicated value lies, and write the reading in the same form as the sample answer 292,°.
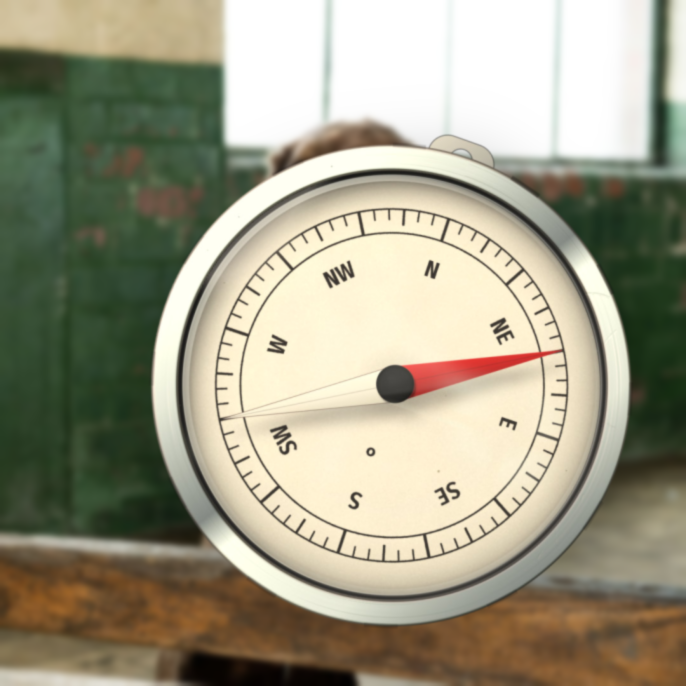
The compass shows 60,°
